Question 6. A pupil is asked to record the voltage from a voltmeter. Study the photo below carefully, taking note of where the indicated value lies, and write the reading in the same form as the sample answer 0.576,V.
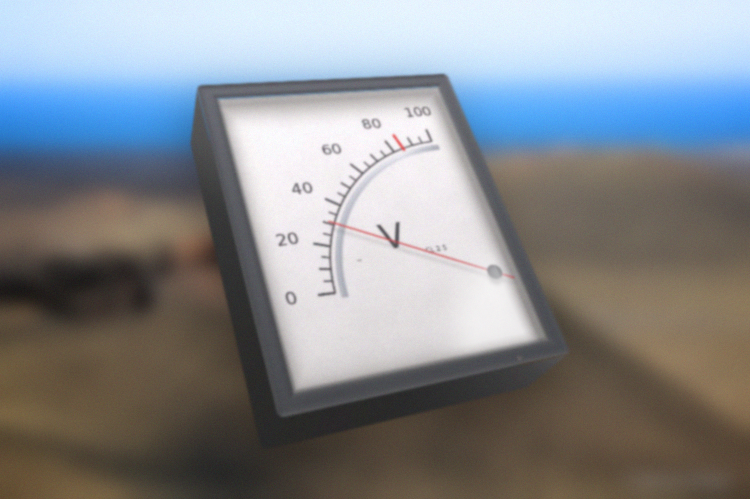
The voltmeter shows 30,V
